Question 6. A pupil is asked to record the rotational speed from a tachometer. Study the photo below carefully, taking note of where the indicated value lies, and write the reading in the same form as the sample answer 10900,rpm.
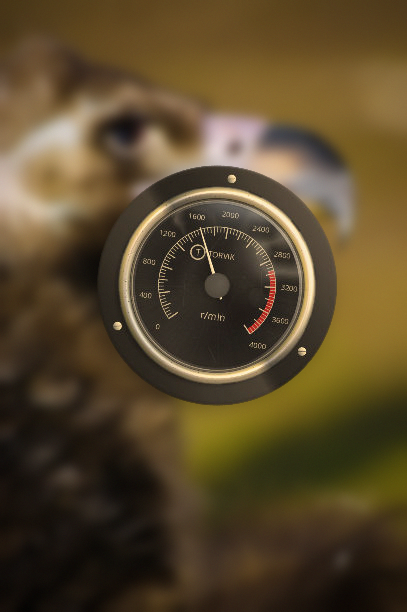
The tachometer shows 1600,rpm
